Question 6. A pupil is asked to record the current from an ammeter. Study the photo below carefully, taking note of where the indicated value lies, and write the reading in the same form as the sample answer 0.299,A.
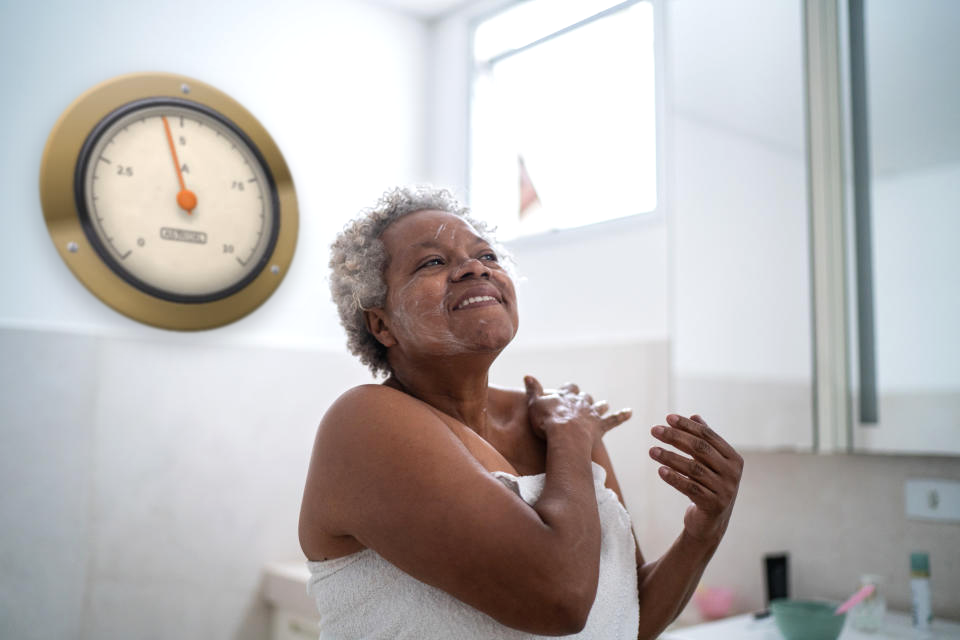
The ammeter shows 4.5,A
